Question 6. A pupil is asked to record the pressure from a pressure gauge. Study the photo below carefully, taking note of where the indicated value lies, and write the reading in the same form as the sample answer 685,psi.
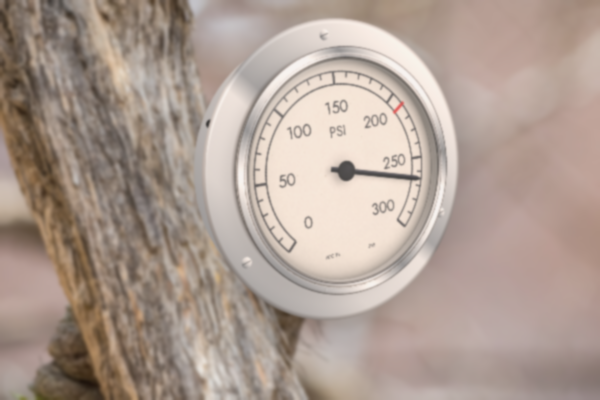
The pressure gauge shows 265,psi
